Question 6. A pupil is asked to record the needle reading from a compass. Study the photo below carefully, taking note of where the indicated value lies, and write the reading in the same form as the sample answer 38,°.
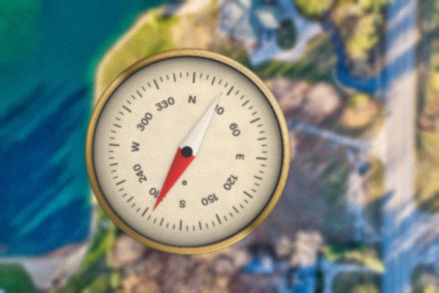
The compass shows 205,°
